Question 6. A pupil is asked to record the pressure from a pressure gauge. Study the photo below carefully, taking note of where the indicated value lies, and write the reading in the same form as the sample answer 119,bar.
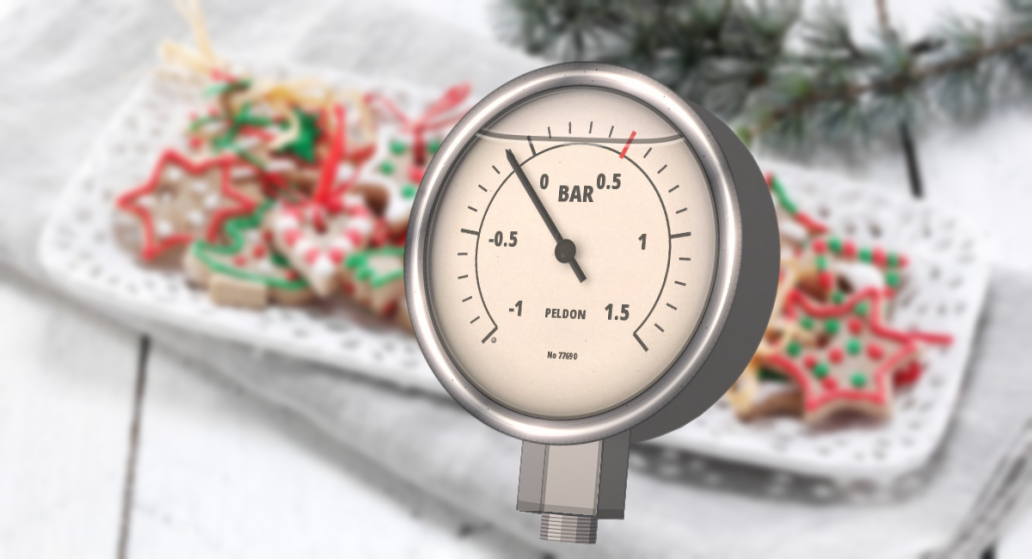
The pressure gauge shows -0.1,bar
